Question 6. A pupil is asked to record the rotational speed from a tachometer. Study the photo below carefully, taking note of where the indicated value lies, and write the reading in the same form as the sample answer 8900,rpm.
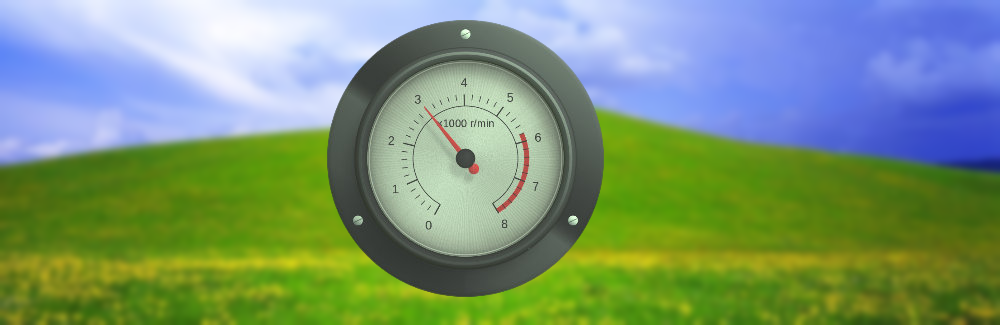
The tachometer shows 3000,rpm
